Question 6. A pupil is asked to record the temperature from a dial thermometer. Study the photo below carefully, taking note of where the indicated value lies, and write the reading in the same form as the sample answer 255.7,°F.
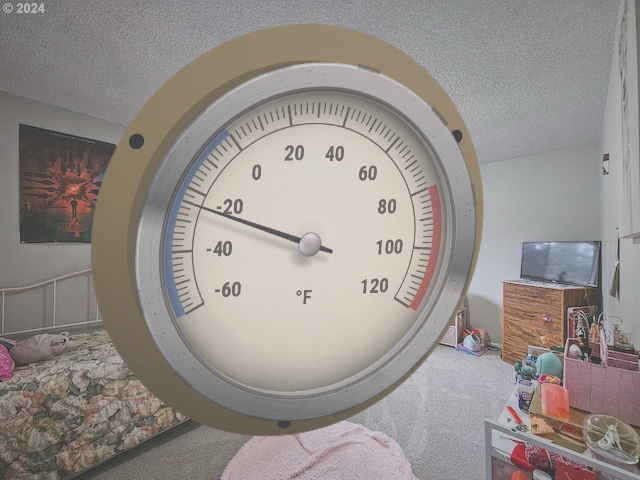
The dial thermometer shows -24,°F
